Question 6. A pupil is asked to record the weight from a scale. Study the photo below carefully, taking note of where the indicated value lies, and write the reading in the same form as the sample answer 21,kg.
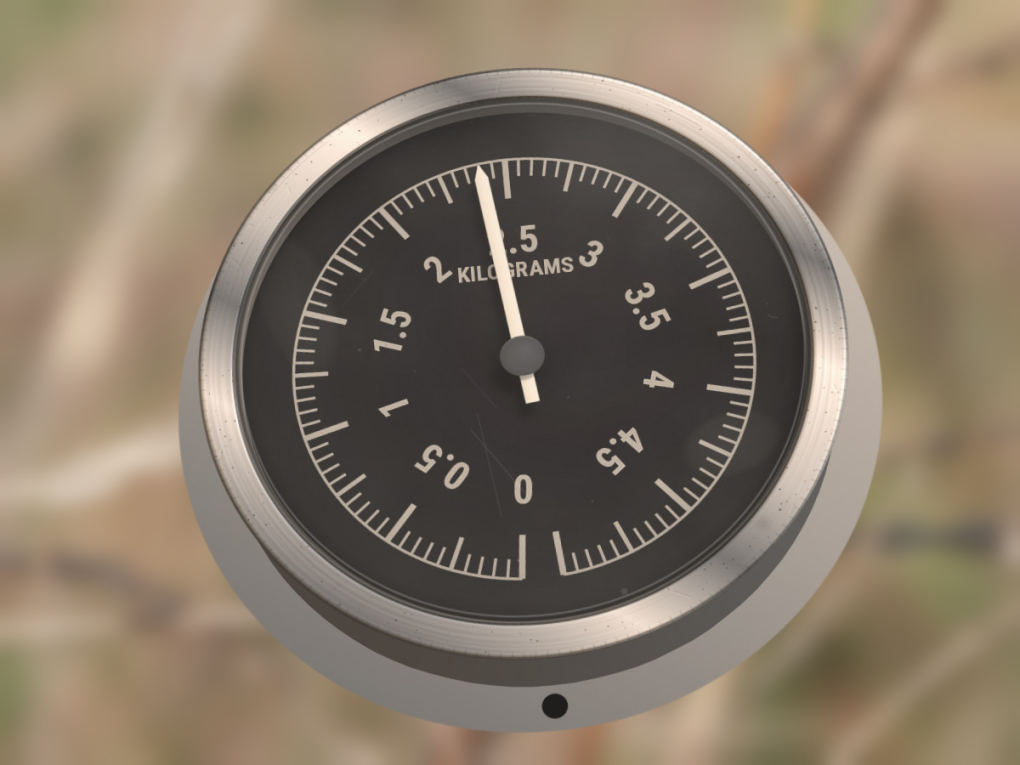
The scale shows 2.4,kg
